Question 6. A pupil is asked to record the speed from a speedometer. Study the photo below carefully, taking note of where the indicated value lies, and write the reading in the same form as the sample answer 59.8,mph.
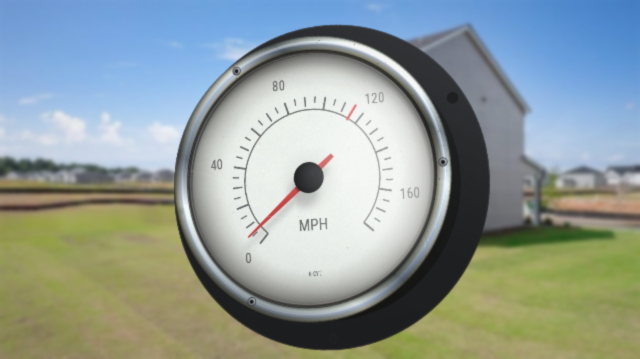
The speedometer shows 5,mph
